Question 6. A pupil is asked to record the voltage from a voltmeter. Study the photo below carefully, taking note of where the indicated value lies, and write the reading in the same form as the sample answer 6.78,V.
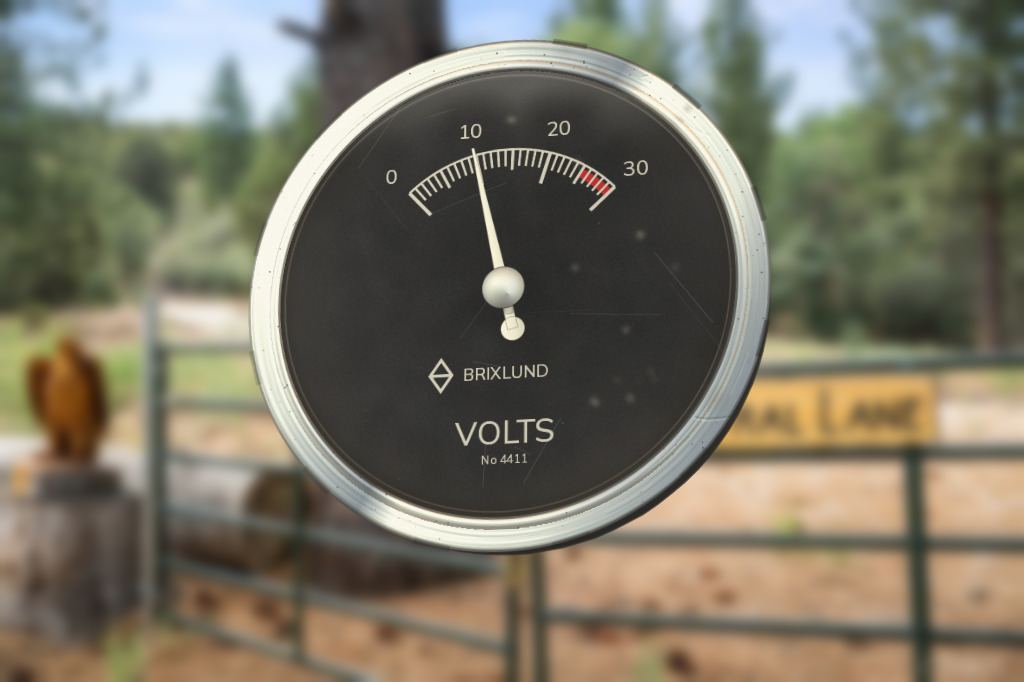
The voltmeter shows 10,V
